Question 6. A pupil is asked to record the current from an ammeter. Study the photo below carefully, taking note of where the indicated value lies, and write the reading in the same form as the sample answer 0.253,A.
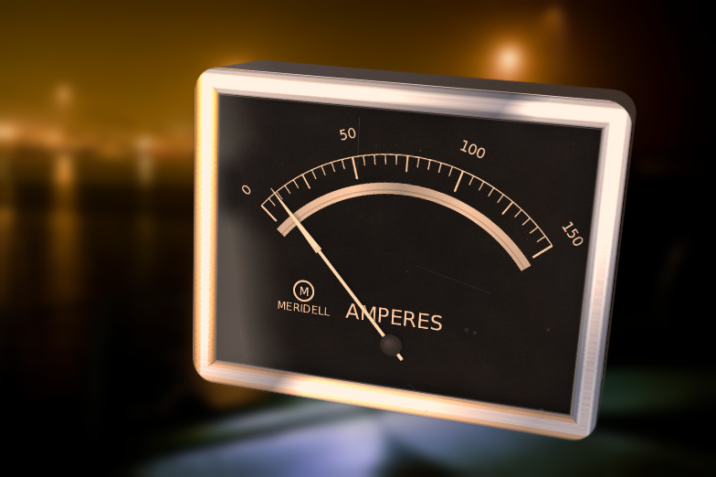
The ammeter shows 10,A
